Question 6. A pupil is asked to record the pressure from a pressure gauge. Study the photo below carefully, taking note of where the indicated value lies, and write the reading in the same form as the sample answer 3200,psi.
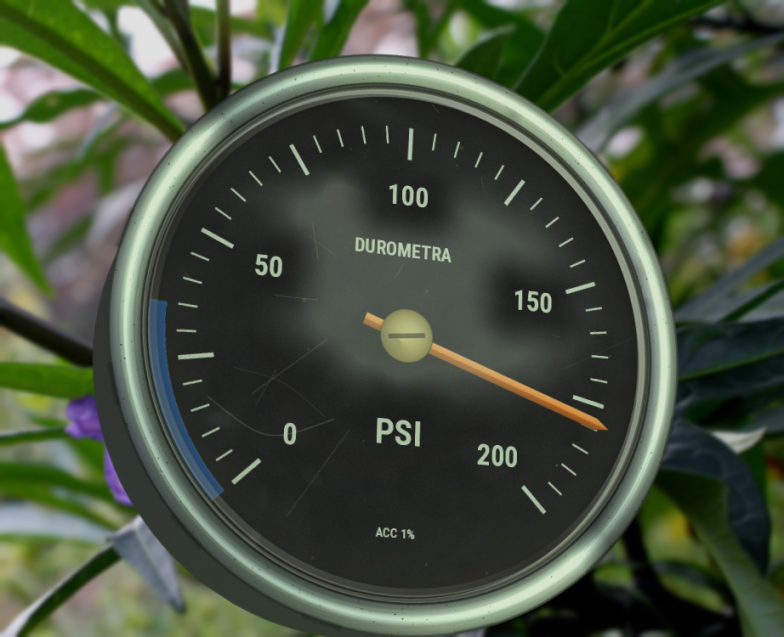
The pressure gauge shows 180,psi
